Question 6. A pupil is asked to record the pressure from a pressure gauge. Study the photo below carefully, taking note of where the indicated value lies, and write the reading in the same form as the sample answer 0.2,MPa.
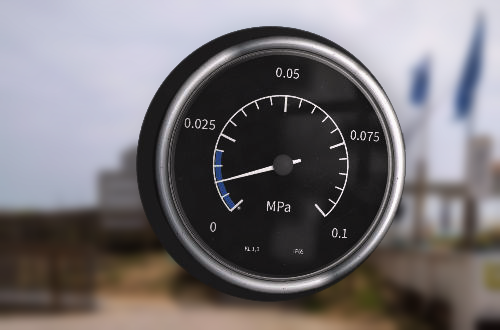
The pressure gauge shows 0.01,MPa
